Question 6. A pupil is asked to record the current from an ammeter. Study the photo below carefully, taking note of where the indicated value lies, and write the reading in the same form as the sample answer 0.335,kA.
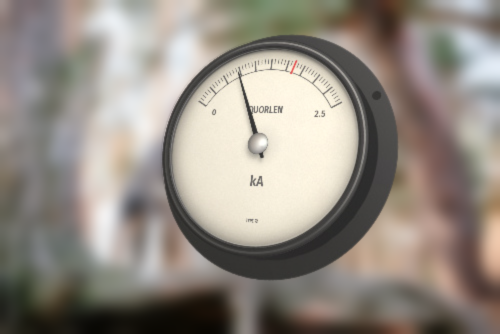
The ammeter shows 0.75,kA
